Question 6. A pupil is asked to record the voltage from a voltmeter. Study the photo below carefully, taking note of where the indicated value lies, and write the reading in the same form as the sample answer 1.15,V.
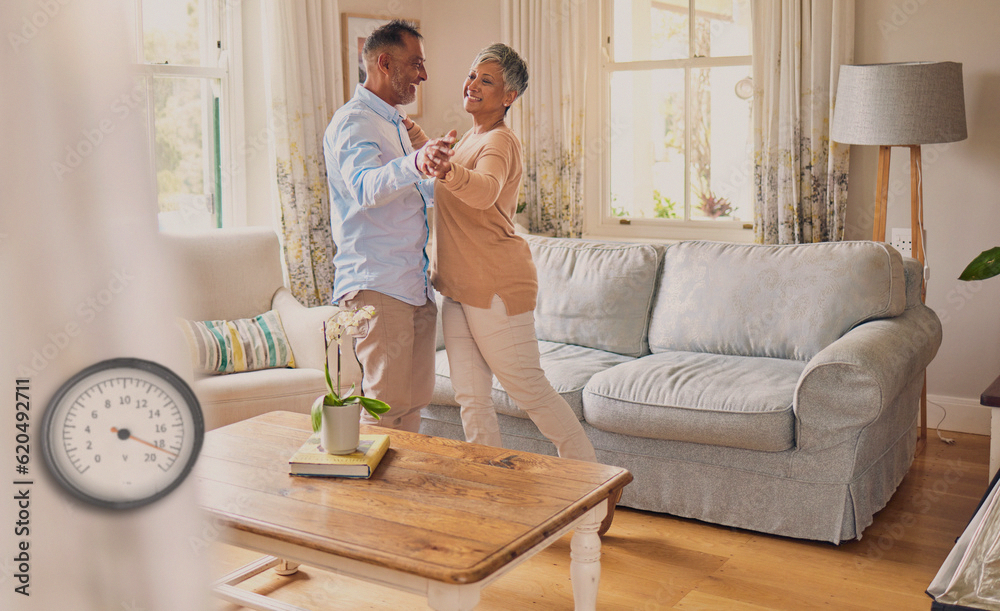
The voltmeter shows 18.5,V
